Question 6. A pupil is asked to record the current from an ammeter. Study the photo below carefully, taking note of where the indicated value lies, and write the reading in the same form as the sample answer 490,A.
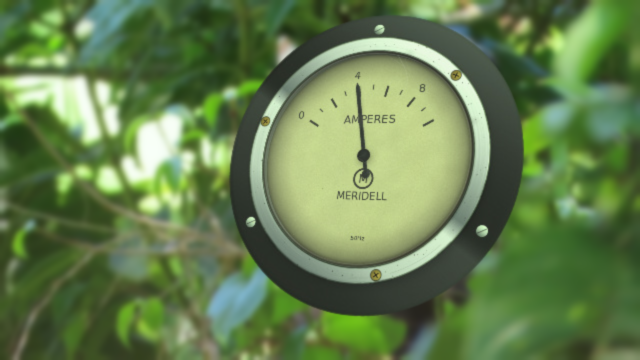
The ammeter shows 4,A
